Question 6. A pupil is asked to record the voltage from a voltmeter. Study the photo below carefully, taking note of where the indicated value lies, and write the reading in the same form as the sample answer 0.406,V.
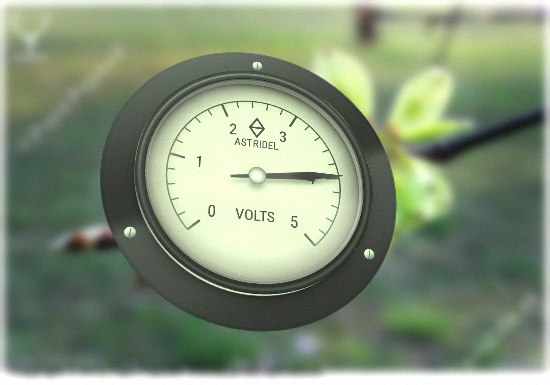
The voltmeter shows 4,V
